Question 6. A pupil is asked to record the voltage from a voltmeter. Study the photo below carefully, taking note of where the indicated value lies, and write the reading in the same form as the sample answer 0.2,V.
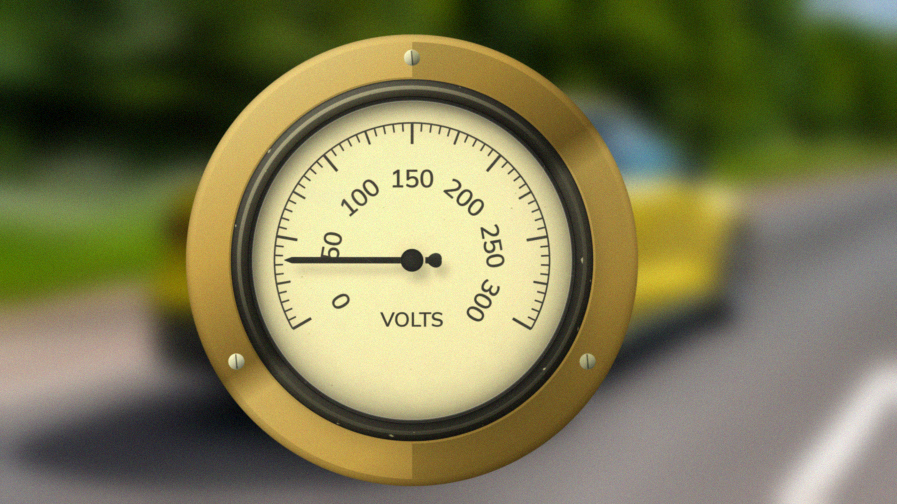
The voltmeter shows 37.5,V
